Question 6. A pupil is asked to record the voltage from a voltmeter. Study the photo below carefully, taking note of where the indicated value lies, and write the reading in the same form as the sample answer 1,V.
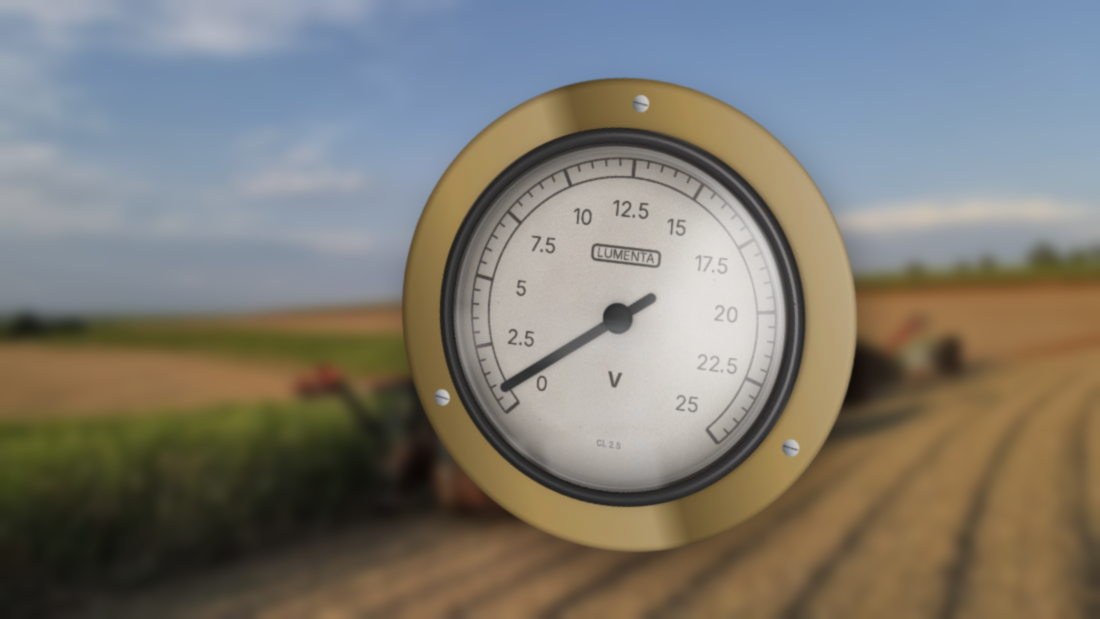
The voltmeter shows 0.75,V
